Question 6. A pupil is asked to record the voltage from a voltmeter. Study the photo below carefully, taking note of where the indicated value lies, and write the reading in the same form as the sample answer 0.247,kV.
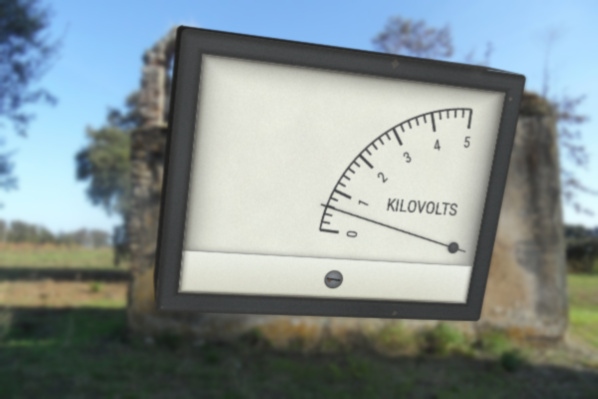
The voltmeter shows 0.6,kV
